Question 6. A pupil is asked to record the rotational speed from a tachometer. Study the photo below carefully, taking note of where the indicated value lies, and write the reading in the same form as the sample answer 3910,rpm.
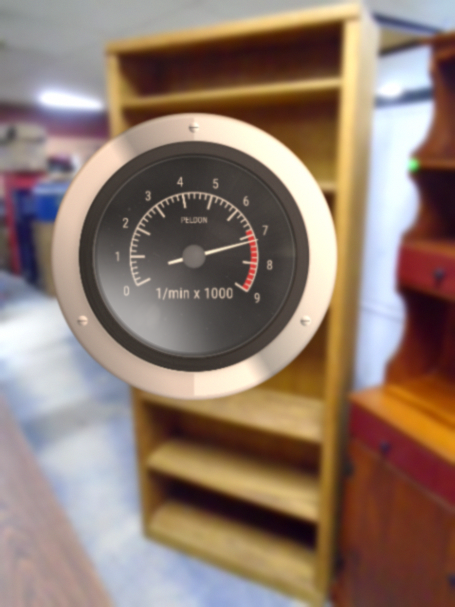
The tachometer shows 7200,rpm
